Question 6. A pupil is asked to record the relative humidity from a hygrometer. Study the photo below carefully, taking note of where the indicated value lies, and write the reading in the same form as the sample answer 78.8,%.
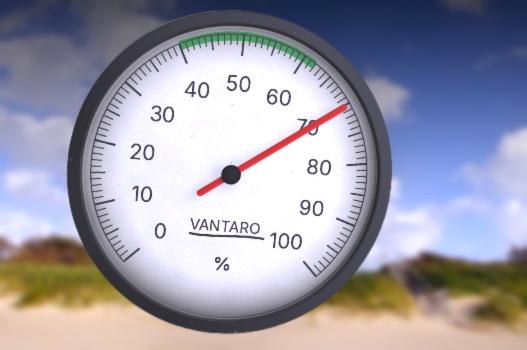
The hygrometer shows 70,%
